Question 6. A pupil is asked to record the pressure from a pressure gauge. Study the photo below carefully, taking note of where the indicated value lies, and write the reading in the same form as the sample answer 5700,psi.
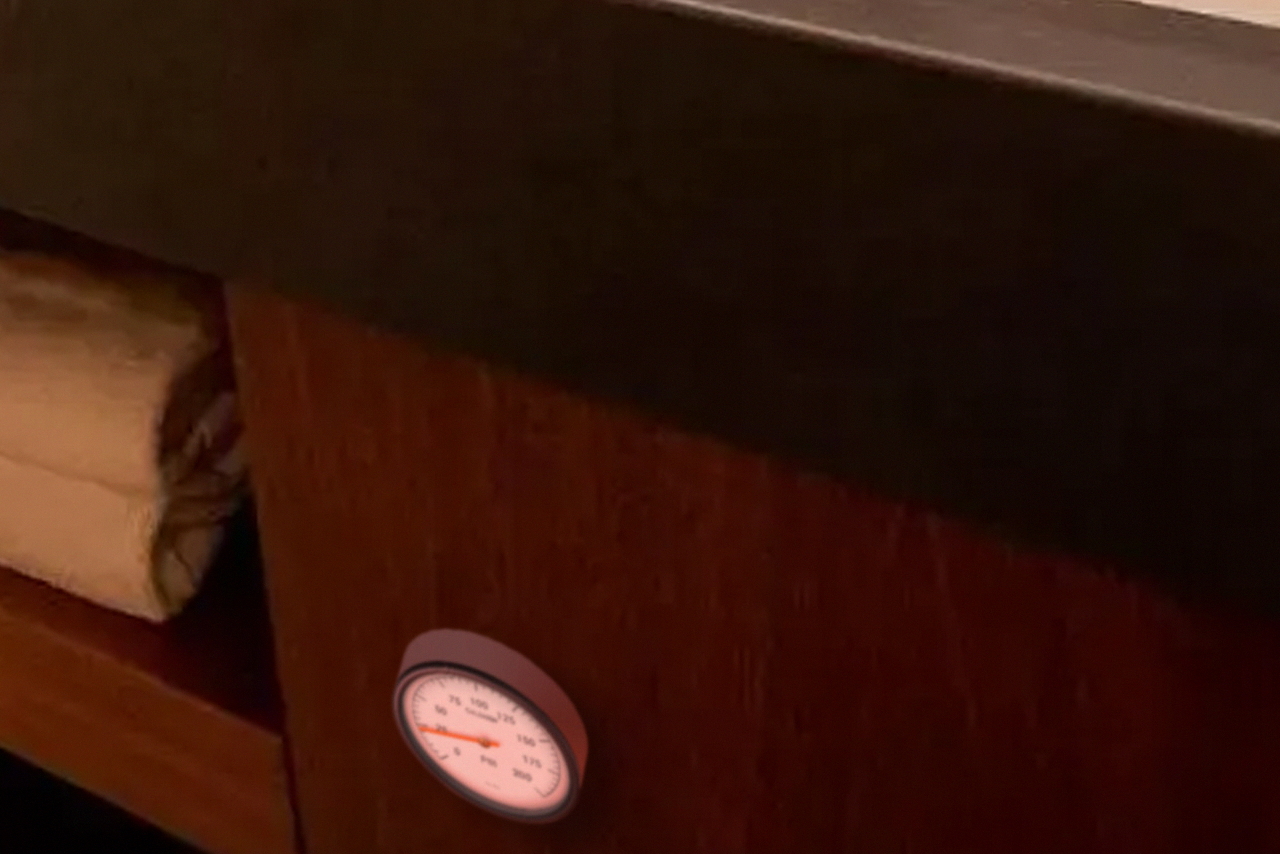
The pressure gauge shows 25,psi
